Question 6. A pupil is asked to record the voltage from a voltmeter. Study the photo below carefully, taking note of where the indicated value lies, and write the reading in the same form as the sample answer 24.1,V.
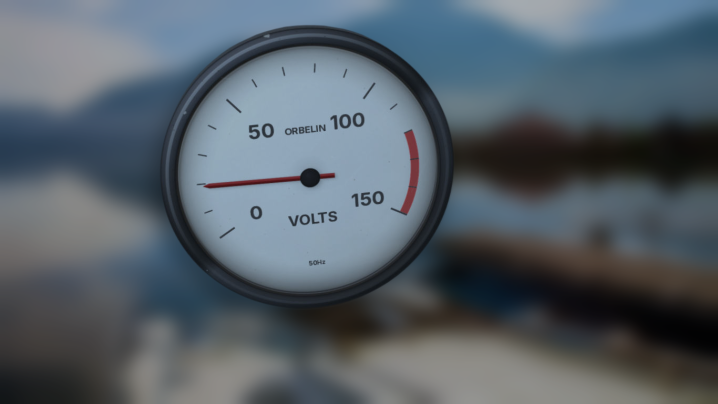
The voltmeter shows 20,V
